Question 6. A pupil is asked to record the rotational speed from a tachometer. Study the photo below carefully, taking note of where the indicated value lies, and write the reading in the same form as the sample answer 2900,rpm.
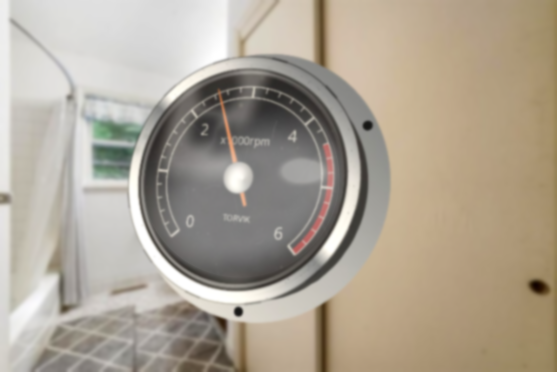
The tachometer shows 2500,rpm
